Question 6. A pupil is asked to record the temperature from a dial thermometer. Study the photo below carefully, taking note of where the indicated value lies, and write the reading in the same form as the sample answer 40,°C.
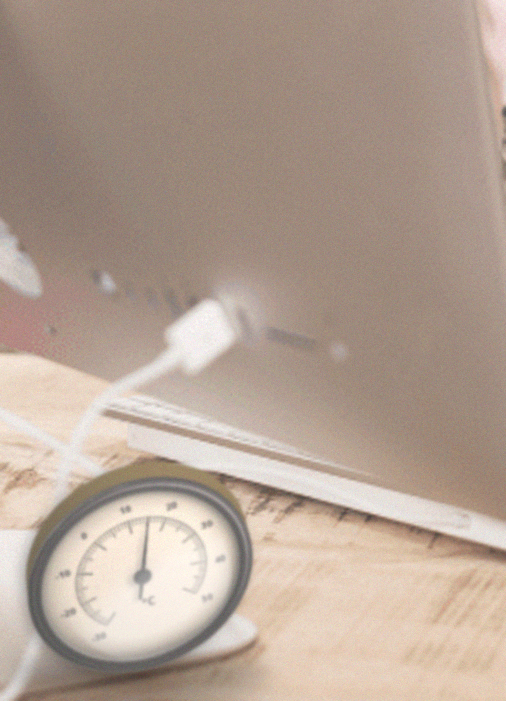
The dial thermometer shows 15,°C
